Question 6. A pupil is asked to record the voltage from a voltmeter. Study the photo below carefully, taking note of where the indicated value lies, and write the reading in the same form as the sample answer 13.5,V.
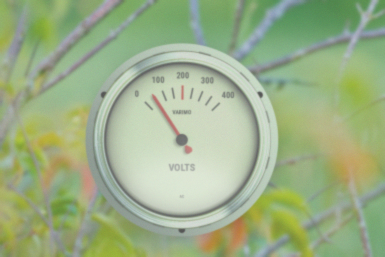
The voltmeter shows 50,V
